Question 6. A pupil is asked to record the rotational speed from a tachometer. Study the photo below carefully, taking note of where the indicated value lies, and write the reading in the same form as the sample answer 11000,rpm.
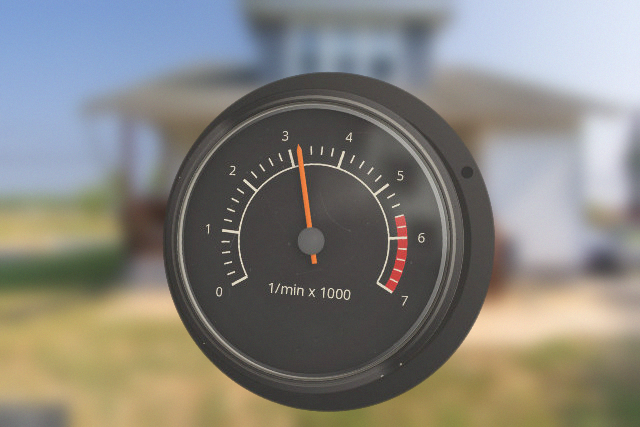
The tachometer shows 3200,rpm
